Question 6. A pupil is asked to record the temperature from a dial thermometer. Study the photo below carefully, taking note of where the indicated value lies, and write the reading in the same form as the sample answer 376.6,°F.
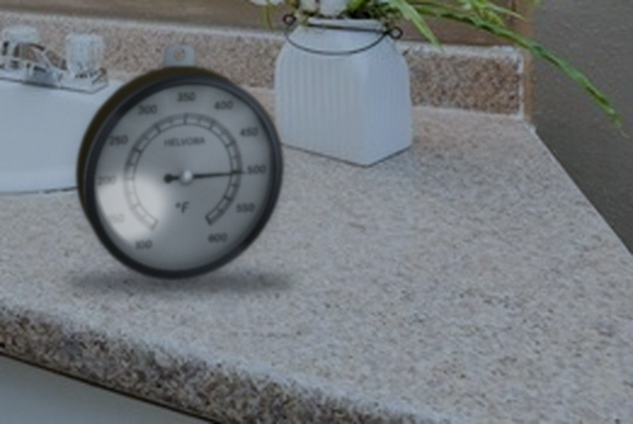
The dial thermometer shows 500,°F
